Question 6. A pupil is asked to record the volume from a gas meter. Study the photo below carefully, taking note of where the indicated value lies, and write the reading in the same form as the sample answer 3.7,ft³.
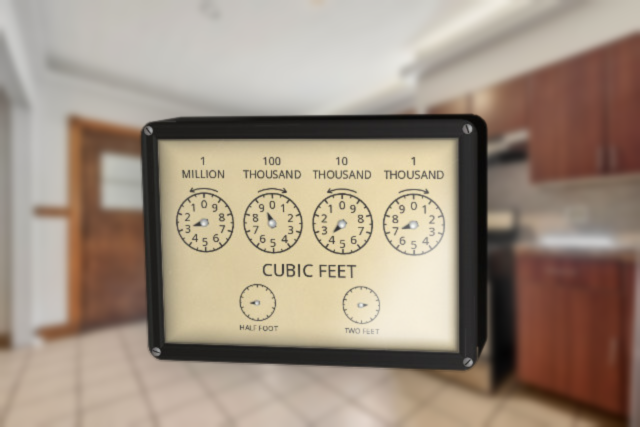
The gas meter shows 293700,ft³
